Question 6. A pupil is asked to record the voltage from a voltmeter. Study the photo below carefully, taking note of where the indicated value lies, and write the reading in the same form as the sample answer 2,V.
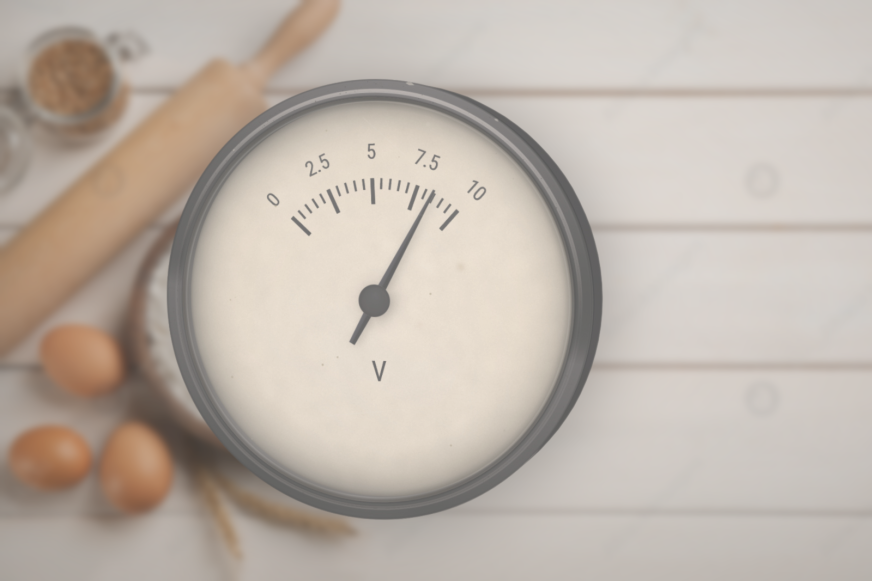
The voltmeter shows 8.5,V
